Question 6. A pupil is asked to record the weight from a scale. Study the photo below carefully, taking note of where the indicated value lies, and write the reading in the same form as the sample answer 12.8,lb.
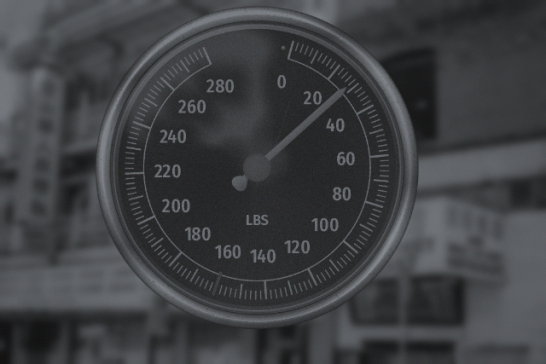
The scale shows 28,lb
